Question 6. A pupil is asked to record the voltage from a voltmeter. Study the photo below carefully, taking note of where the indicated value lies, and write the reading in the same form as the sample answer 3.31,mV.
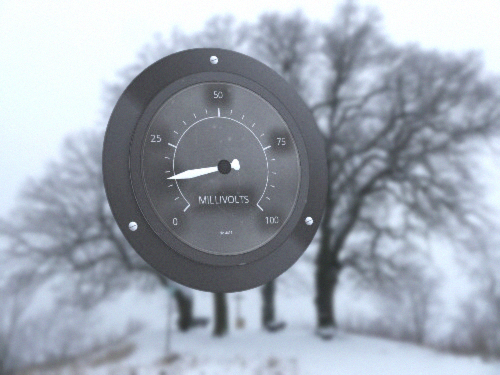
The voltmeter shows 12.5,mV
